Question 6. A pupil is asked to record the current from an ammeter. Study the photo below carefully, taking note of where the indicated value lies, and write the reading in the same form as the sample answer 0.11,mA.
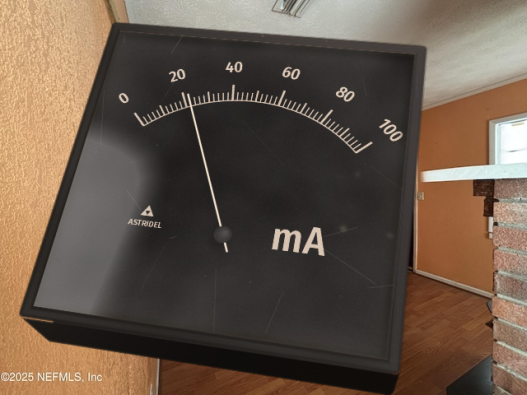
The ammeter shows 22,mA
